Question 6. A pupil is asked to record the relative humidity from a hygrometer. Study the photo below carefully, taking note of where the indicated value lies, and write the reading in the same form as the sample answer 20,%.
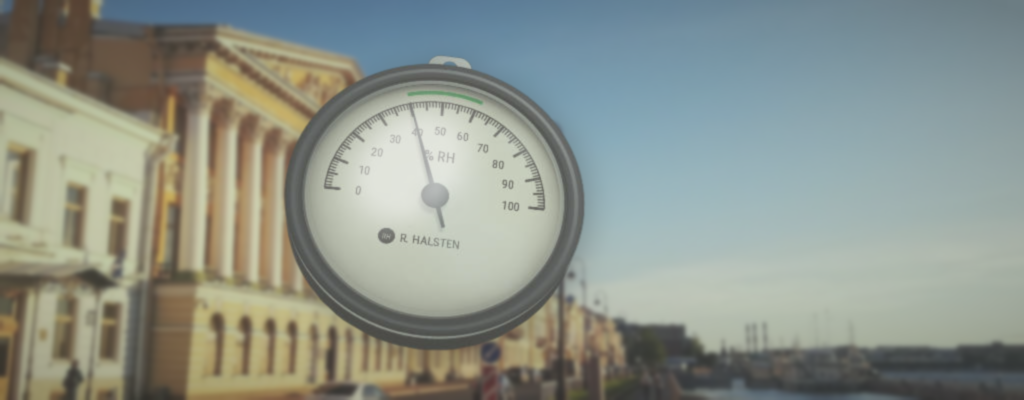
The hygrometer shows 40,%
